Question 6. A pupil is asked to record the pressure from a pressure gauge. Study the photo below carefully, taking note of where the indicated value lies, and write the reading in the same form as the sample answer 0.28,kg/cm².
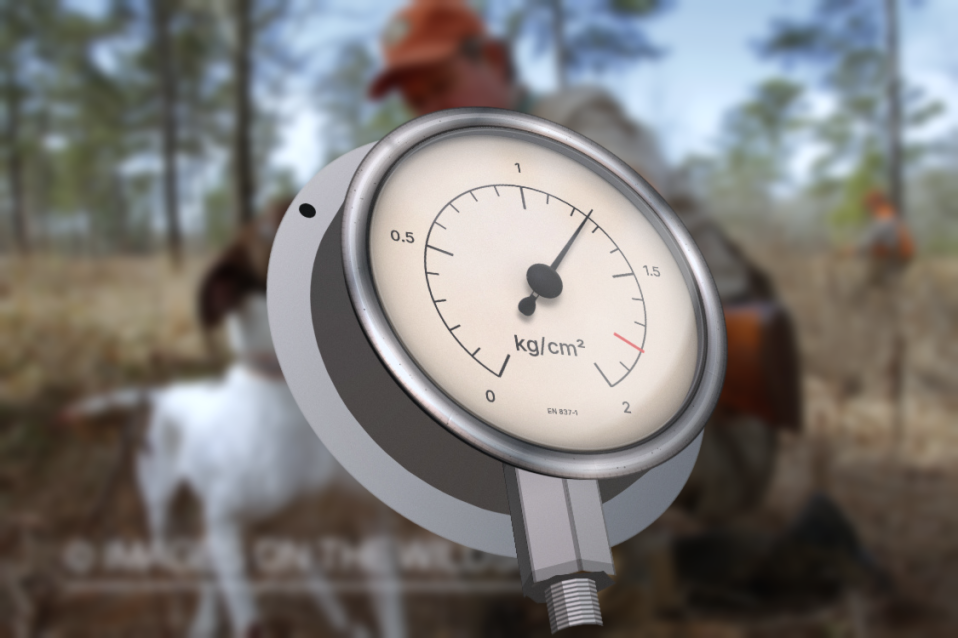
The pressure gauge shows 1.25,kg/cm²
